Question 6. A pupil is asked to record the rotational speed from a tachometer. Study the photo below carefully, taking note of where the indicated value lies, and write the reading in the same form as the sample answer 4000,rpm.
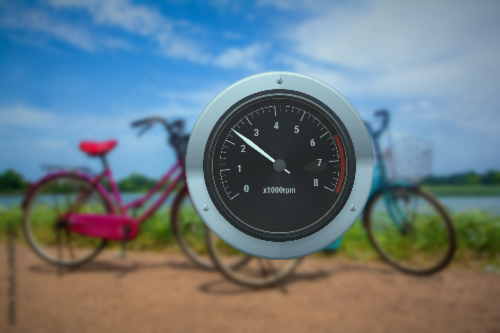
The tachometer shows 2400,rpm
